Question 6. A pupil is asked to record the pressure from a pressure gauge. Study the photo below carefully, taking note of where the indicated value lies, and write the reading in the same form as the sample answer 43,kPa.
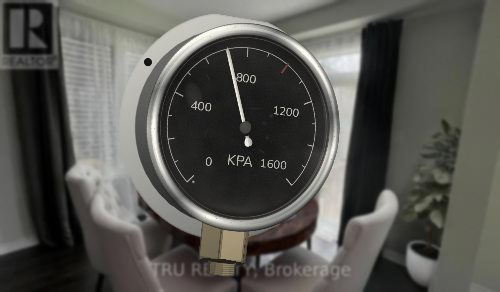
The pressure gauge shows 700,kPa
